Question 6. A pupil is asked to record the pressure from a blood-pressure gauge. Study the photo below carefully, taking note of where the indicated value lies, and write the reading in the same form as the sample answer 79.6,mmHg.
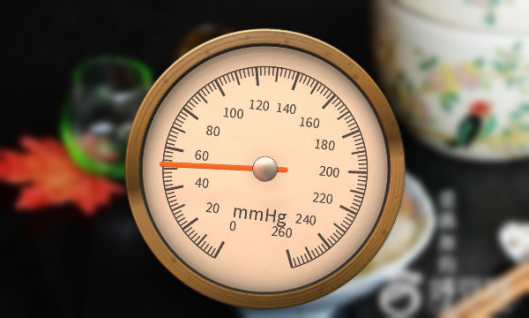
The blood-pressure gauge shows 52,mmHg
